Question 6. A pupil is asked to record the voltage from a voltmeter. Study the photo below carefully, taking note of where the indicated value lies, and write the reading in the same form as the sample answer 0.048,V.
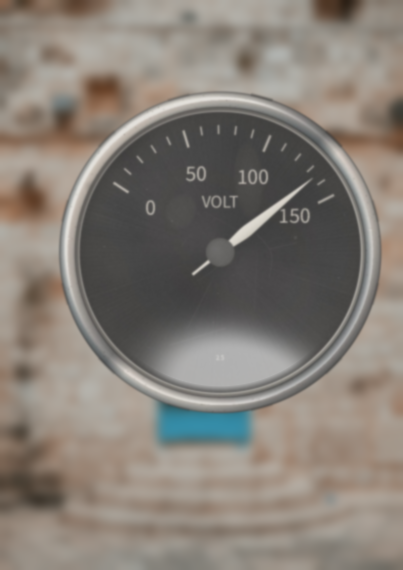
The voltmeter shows 135,V
